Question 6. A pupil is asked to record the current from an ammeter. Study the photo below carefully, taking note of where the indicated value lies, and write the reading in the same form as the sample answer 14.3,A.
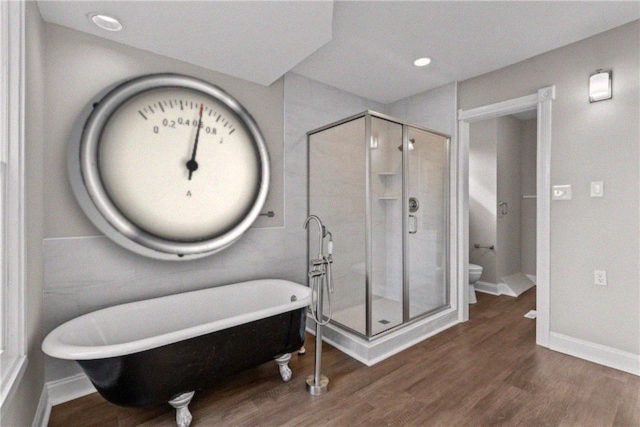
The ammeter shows 0.6,A
